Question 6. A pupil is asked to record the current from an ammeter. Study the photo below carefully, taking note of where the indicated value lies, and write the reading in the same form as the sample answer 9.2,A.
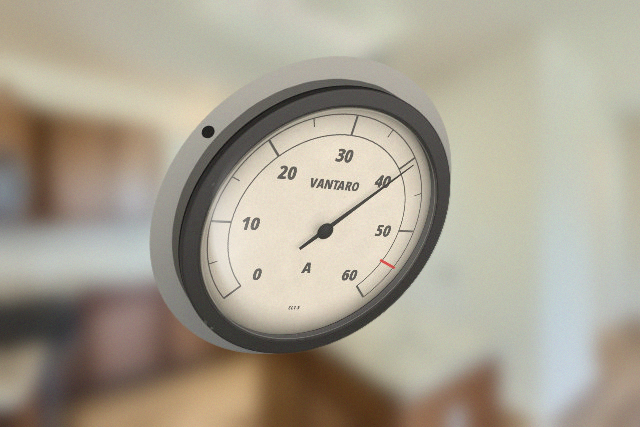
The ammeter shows 40,A
